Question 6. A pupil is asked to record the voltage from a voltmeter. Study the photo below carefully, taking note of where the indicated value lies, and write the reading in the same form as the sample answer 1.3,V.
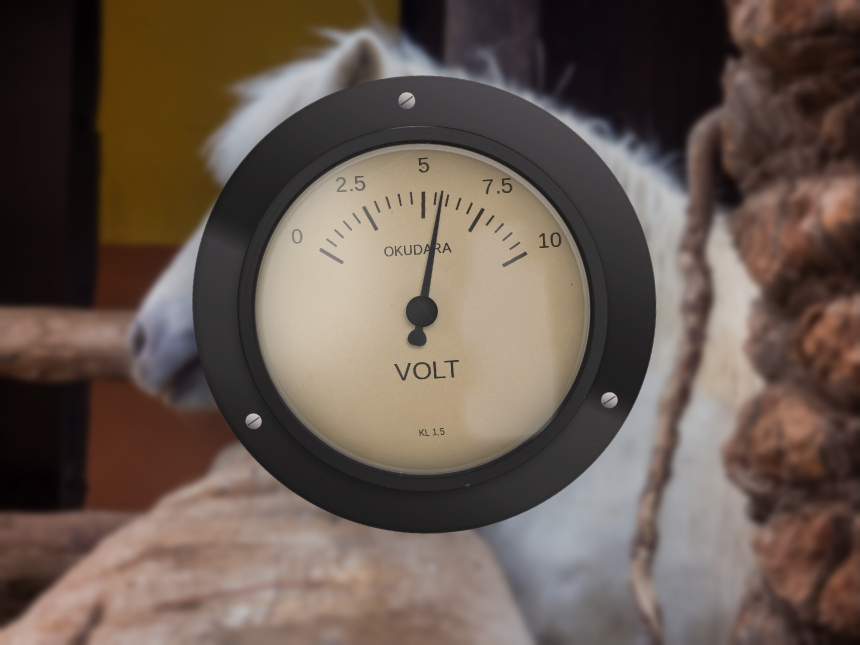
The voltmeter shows 5.75,V
